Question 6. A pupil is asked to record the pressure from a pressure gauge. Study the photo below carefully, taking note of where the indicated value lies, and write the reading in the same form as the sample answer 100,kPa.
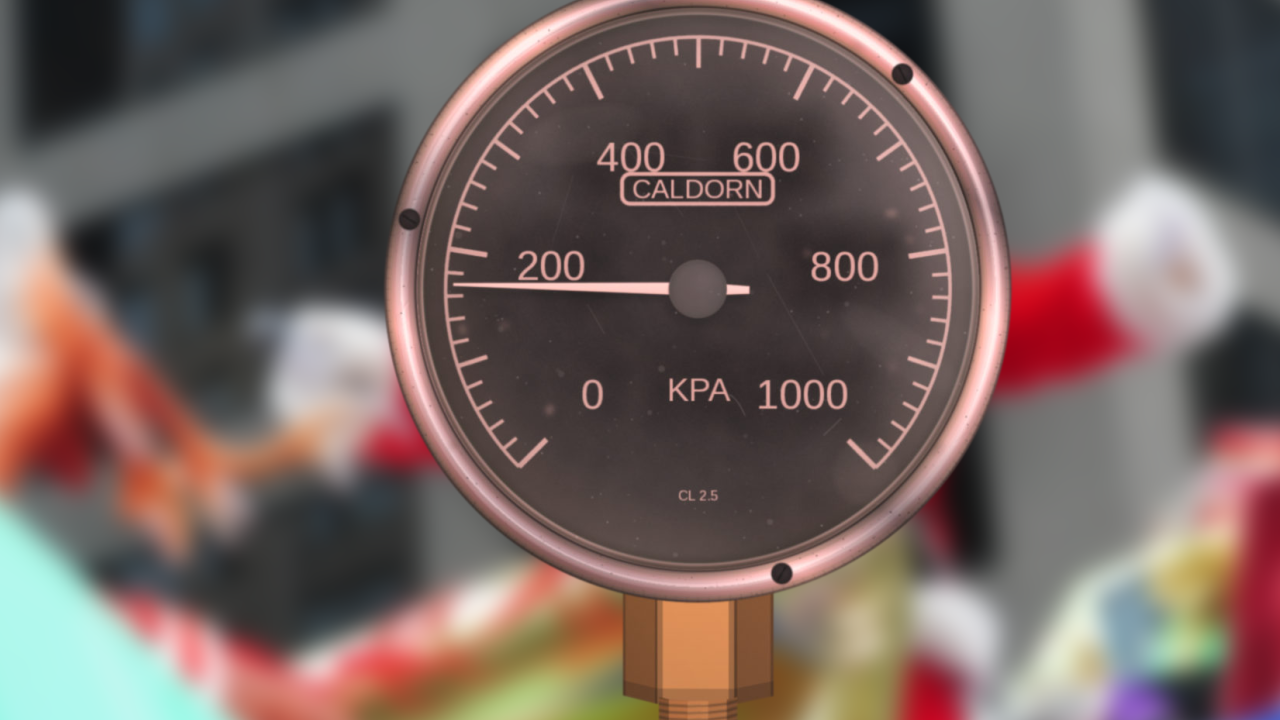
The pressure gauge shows 170,kPa
